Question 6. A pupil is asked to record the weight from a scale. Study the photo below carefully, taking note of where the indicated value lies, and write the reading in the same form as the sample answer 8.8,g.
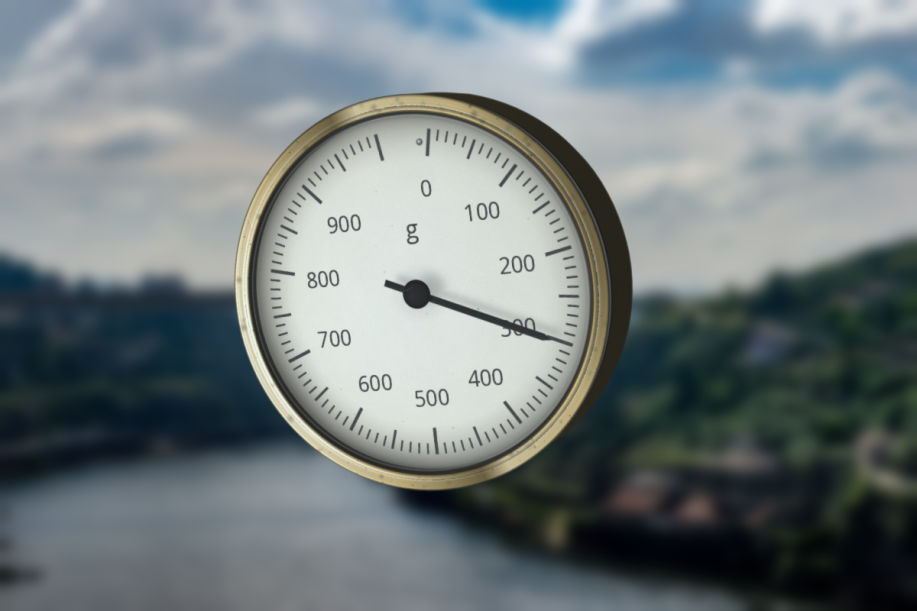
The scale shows 300,g
